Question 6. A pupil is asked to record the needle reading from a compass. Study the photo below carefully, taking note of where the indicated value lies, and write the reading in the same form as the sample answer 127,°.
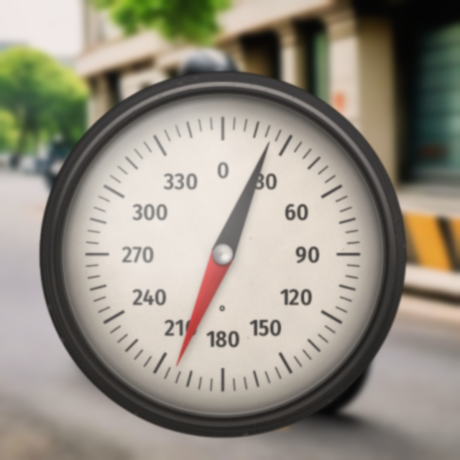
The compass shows 202.5,°
